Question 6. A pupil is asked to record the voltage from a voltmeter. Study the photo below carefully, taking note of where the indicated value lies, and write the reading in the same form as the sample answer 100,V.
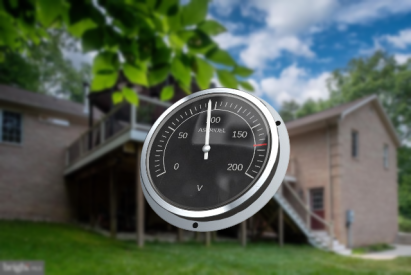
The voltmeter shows 95,V
